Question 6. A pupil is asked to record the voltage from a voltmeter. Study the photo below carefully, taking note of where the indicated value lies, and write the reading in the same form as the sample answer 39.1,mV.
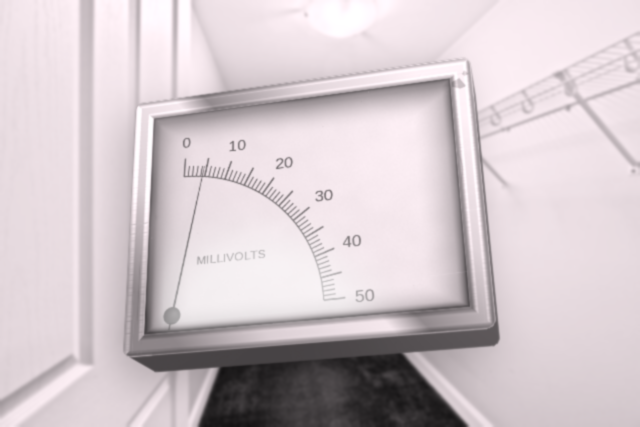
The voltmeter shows 5,mV
